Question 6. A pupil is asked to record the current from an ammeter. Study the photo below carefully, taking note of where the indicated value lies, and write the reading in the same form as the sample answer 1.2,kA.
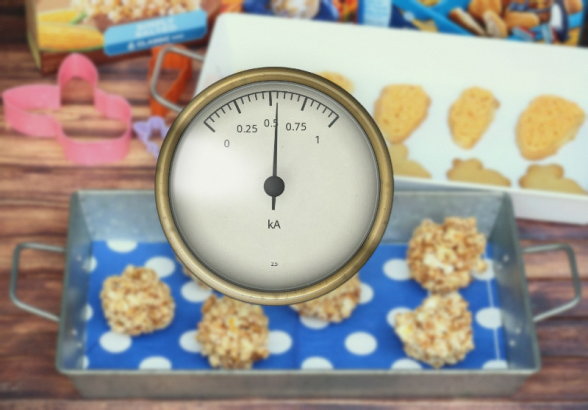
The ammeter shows 0.55,kA
